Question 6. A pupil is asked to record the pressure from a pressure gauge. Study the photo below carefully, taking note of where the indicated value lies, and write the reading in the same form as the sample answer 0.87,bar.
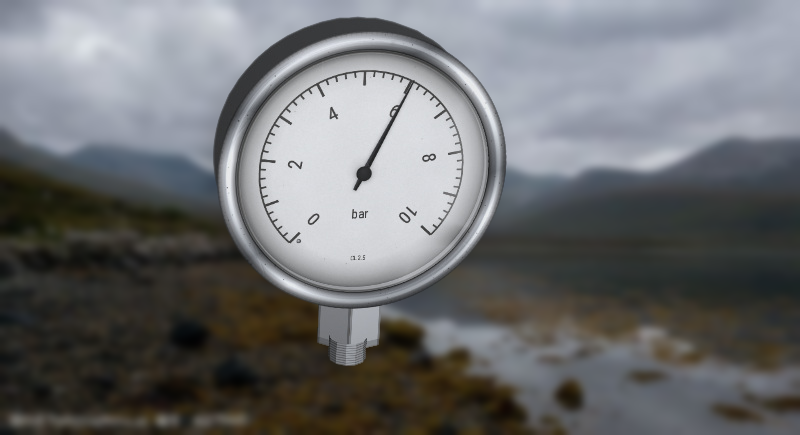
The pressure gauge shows 6,bar
